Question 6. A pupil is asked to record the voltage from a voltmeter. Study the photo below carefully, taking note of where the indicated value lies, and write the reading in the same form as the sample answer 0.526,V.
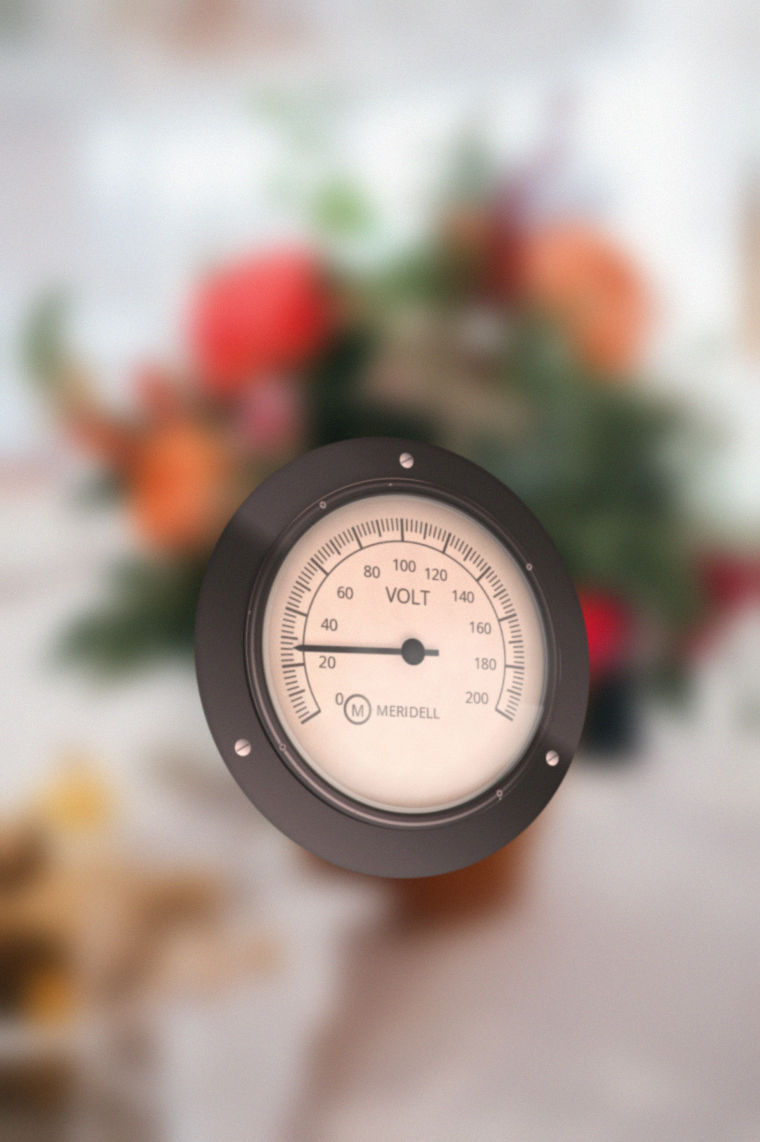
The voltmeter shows 26,V
